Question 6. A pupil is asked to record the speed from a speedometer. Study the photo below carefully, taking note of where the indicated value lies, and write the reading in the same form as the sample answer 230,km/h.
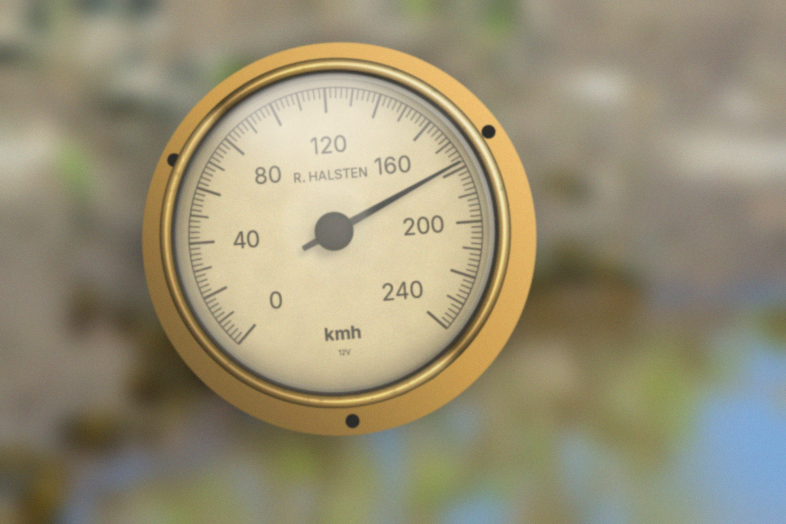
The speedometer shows 178,km/h
